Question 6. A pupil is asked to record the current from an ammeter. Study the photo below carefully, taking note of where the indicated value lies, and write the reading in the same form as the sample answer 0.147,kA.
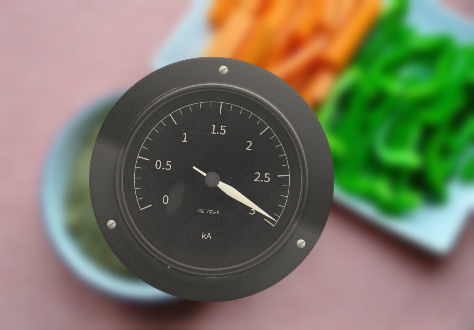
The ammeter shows 2.95,kA
